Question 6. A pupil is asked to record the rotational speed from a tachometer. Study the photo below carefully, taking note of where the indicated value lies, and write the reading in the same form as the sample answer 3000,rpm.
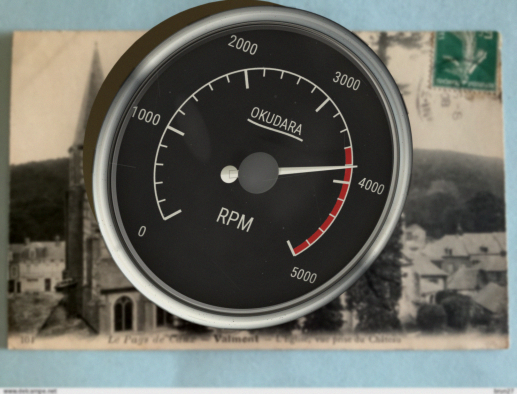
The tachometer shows 3800,rpm
